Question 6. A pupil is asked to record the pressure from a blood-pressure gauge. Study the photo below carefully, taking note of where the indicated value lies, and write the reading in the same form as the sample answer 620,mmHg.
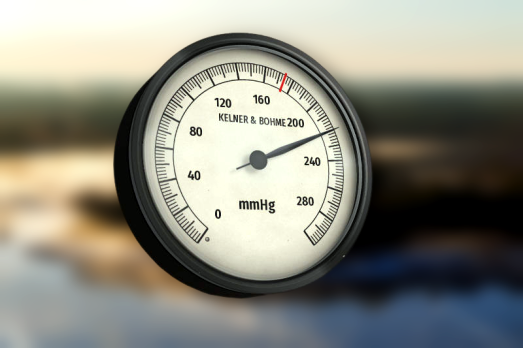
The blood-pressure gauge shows 220,mmHg
